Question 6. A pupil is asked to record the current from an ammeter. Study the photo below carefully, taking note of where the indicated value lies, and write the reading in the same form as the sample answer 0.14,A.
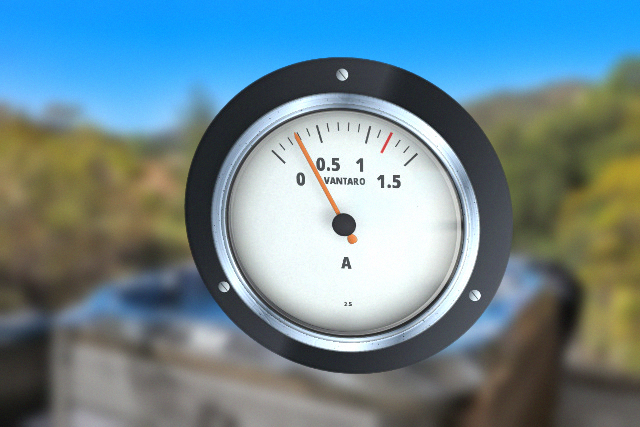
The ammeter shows 0.3,A
